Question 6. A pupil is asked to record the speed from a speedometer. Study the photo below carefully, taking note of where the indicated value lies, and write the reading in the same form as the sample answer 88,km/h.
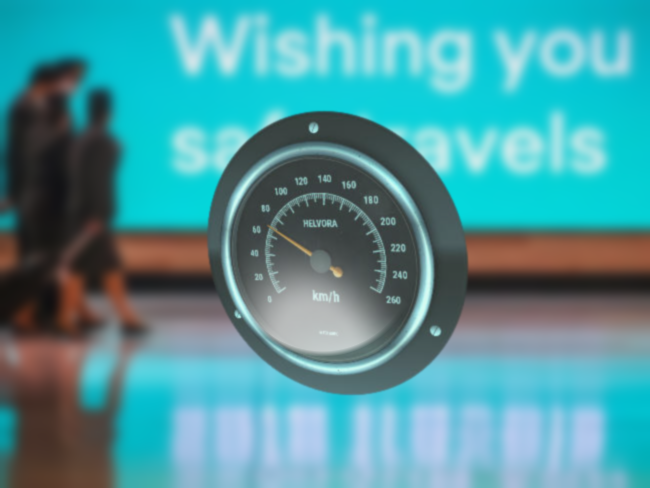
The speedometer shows 70,km/h
